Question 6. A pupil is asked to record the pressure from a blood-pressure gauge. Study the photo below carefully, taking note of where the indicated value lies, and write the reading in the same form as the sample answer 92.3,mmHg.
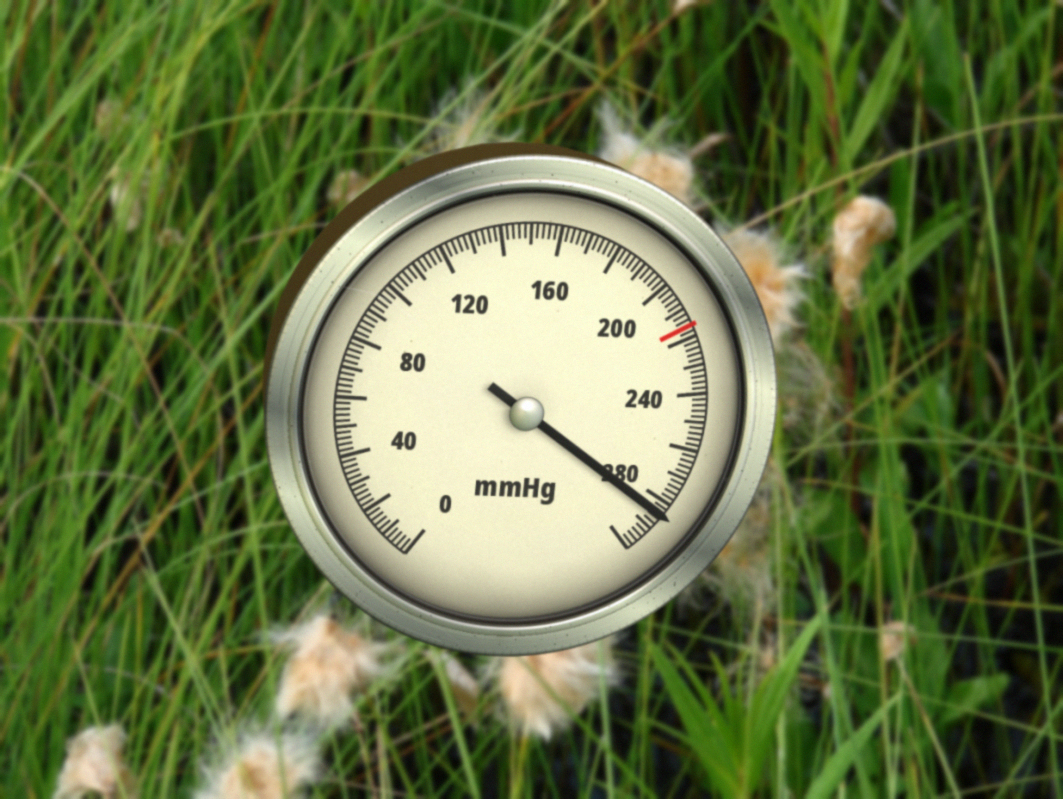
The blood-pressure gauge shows 284,mmHg
